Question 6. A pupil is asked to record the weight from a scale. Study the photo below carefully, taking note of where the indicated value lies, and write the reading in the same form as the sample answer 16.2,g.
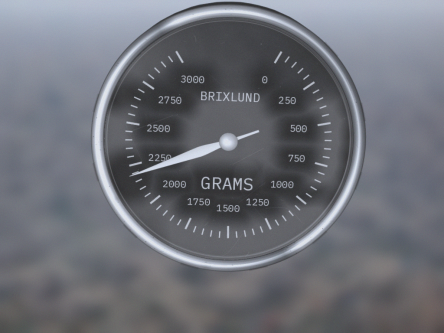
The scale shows 2200,g
